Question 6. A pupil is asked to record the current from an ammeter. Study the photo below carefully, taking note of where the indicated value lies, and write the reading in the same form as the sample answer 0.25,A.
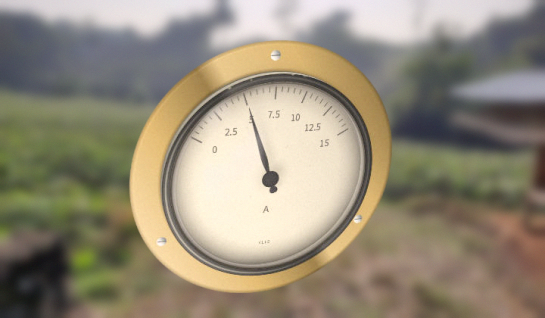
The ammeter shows 5,A
